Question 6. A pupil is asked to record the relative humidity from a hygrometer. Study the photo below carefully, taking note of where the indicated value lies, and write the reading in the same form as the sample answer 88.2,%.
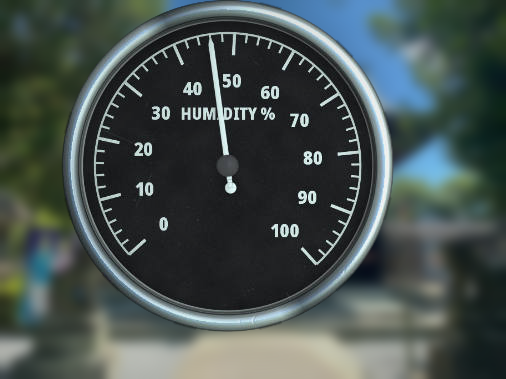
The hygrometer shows 46,%
